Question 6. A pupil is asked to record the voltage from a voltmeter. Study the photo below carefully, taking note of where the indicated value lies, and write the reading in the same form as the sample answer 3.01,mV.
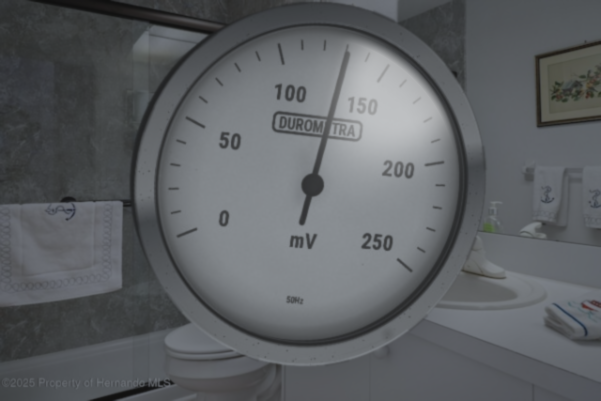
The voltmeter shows 130,mV
